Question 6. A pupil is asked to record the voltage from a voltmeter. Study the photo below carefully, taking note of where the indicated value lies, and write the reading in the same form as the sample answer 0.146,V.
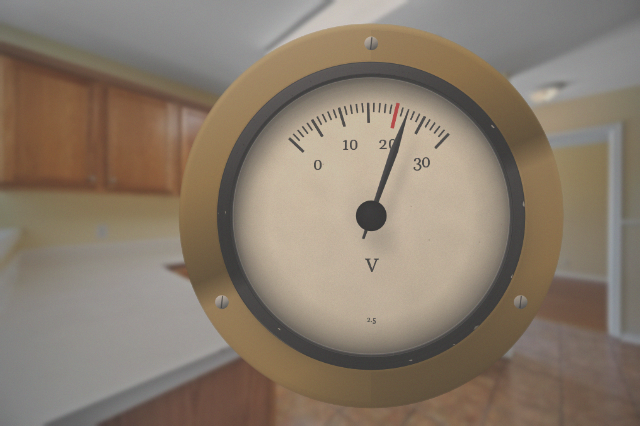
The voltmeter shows 22,V
